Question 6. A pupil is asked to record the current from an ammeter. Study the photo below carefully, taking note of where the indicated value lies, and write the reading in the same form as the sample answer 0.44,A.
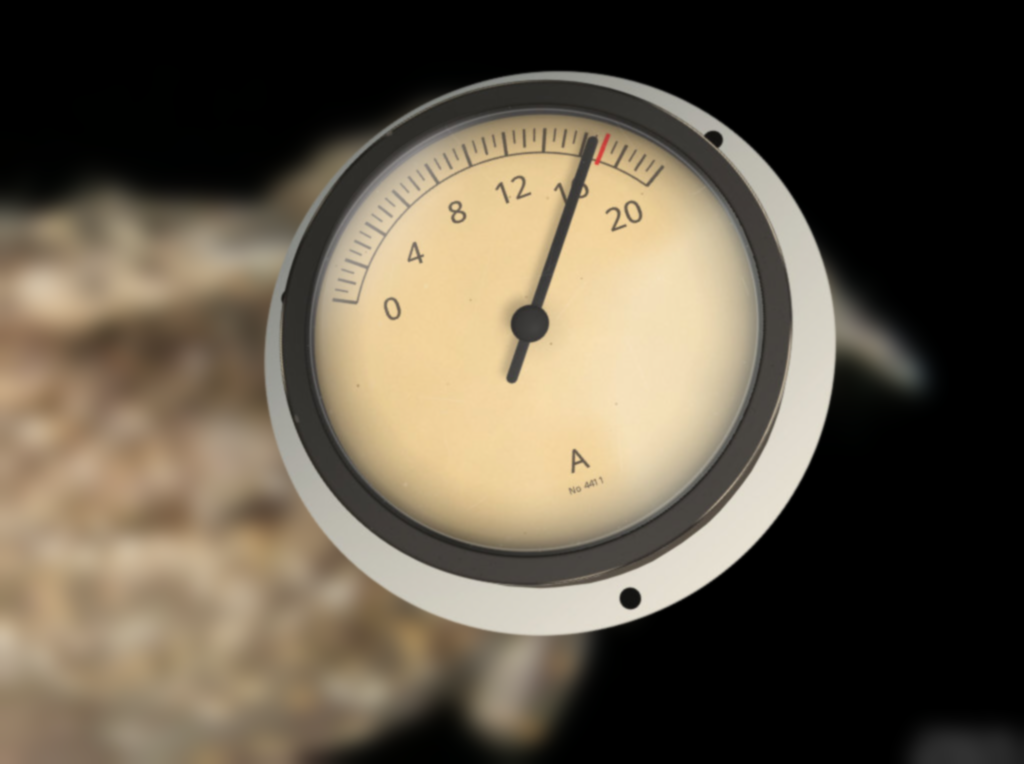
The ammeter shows 16.5,A
